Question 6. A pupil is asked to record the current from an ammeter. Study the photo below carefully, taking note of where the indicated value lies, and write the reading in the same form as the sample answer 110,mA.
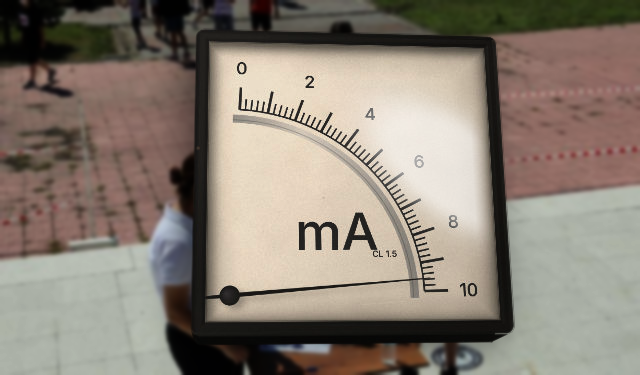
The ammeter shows 9.6,mA
